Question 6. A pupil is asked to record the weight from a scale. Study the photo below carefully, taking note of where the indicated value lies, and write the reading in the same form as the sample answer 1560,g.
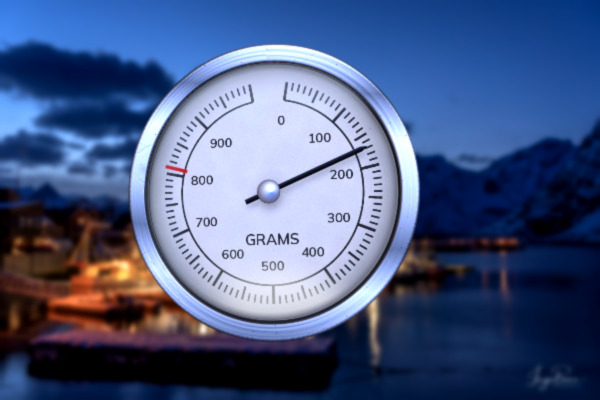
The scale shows 170,g
